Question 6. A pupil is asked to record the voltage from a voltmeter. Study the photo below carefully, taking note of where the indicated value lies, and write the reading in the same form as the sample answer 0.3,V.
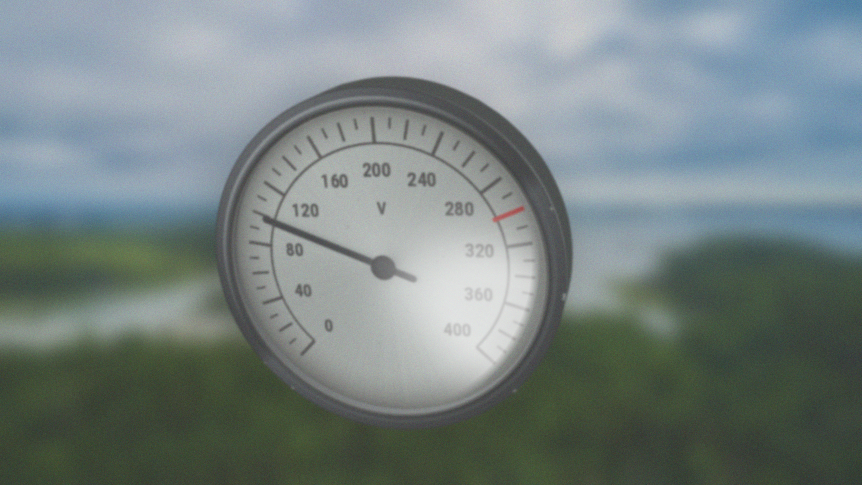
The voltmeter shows 100,V
